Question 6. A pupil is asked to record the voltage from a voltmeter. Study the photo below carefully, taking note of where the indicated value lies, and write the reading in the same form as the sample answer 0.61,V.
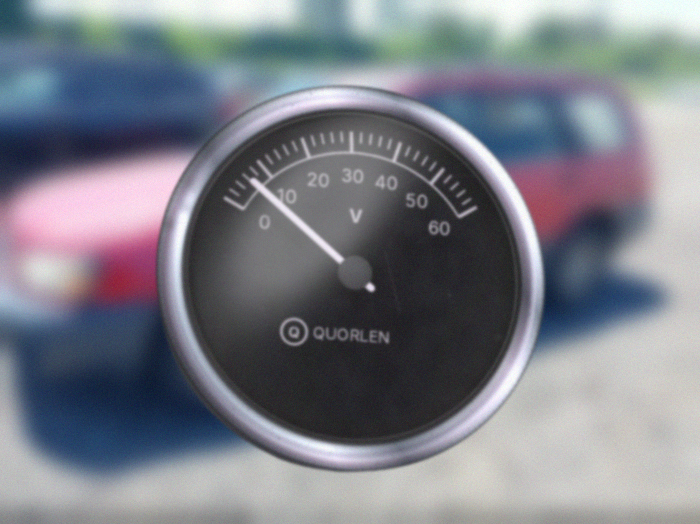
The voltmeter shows 6,V
